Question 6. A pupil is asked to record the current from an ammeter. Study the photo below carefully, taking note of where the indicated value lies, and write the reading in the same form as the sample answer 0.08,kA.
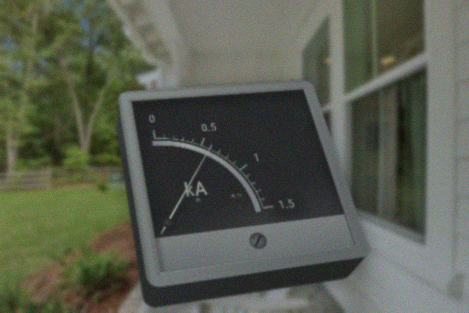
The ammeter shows 0.6,kA
